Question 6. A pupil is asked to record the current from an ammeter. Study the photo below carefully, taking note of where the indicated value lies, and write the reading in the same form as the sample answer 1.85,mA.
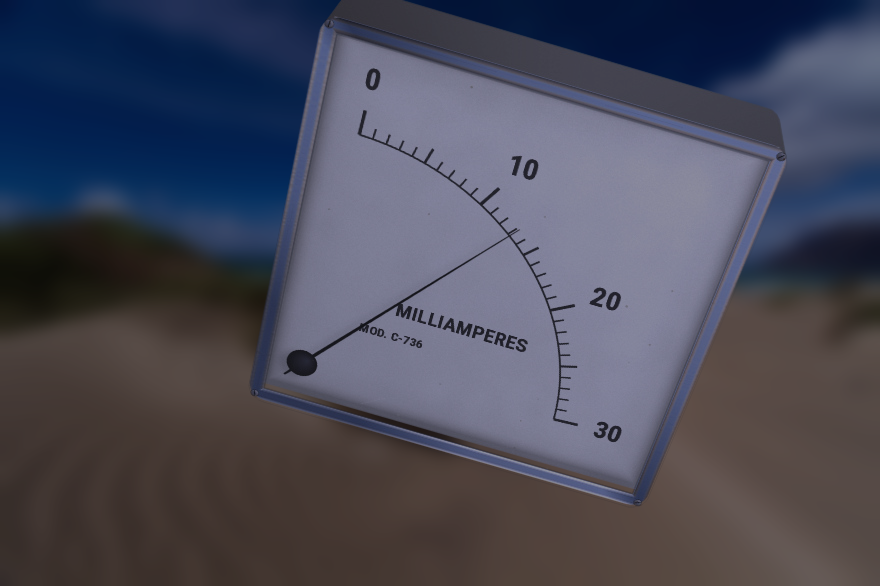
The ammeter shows 13,mA
